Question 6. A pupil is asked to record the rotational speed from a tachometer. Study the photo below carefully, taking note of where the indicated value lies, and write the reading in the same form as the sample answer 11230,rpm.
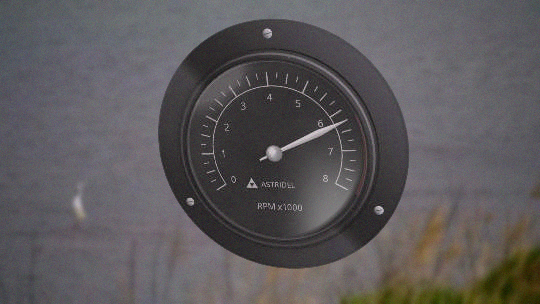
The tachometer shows 6250,rpm
